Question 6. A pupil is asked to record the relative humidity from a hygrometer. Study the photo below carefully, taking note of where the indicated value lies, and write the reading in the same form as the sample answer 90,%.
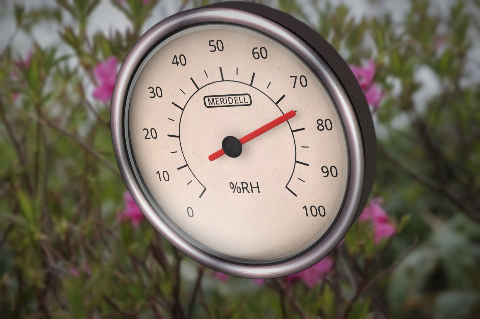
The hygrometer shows 75,%
